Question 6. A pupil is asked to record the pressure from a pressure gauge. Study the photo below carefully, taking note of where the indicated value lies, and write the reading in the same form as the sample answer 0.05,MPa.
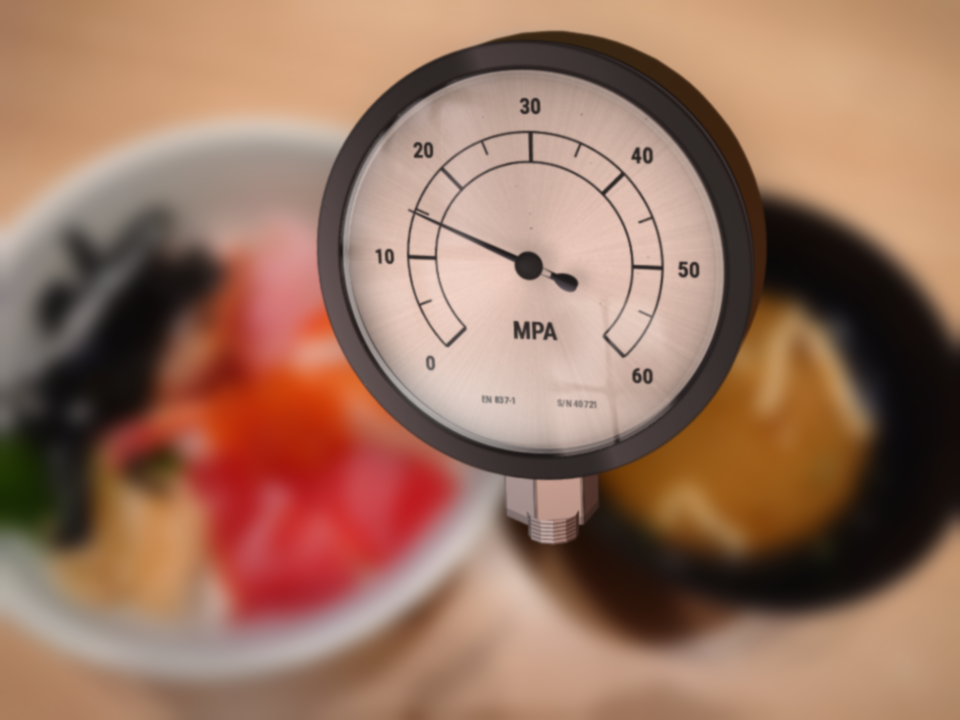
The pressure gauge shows 15,MPa
